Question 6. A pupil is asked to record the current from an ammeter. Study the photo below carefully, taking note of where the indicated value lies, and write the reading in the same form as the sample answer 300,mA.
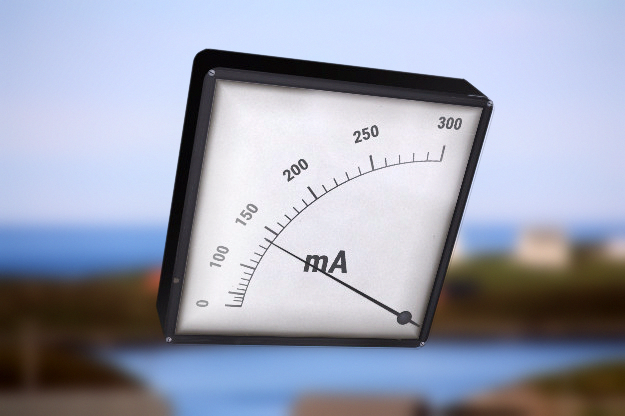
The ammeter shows 140,mA
